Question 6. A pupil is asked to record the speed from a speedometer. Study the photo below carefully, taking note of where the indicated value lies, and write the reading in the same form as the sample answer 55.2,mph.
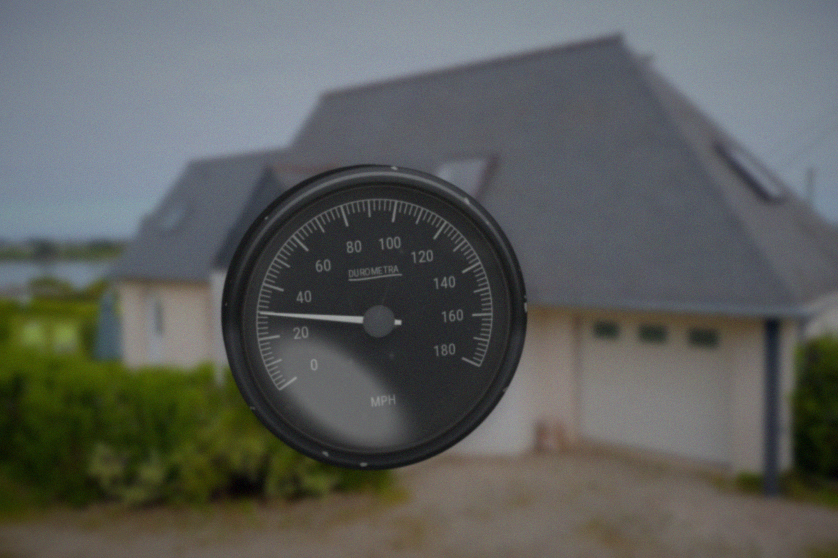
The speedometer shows 30,mph
